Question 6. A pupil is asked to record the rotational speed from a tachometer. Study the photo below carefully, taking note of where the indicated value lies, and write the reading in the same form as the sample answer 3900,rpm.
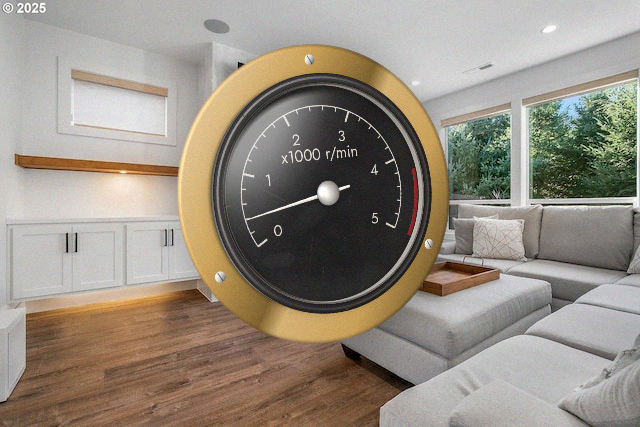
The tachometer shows 400,rpm
